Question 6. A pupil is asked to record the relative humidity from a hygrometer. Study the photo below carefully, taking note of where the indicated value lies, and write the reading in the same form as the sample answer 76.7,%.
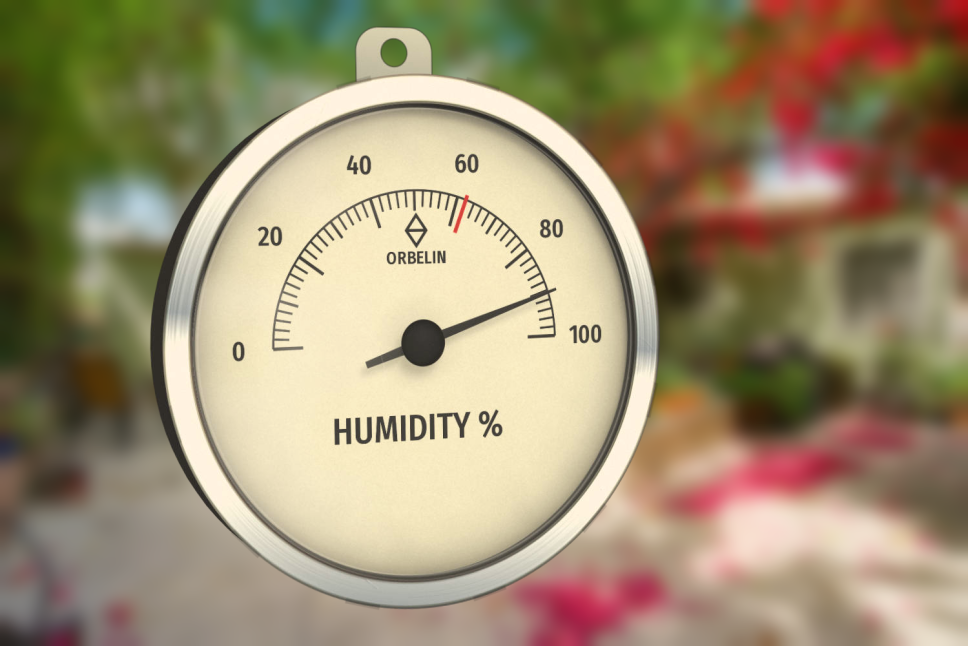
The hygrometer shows 90,%
